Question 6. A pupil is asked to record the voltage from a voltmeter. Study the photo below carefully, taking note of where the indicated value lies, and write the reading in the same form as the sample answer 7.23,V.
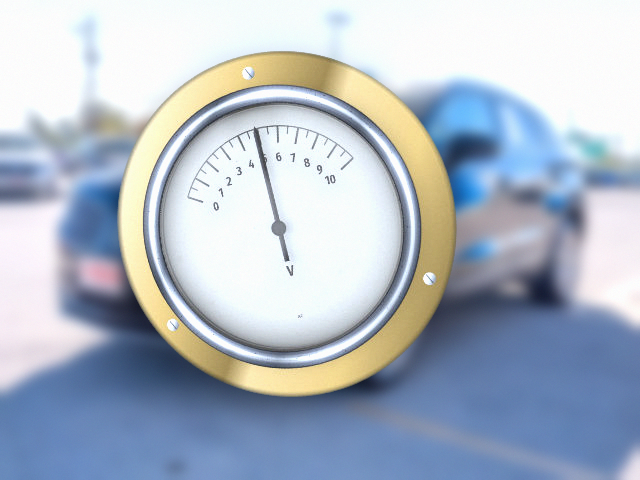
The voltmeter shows 5,V
